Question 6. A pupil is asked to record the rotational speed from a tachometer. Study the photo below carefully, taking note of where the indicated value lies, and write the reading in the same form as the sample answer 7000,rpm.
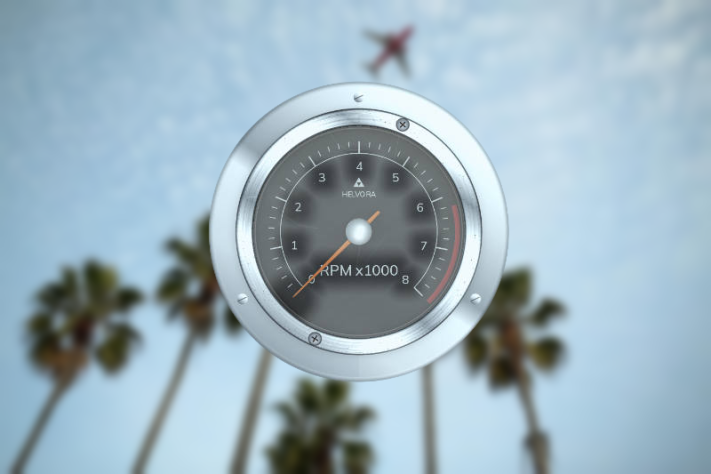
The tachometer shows 0,rpm
